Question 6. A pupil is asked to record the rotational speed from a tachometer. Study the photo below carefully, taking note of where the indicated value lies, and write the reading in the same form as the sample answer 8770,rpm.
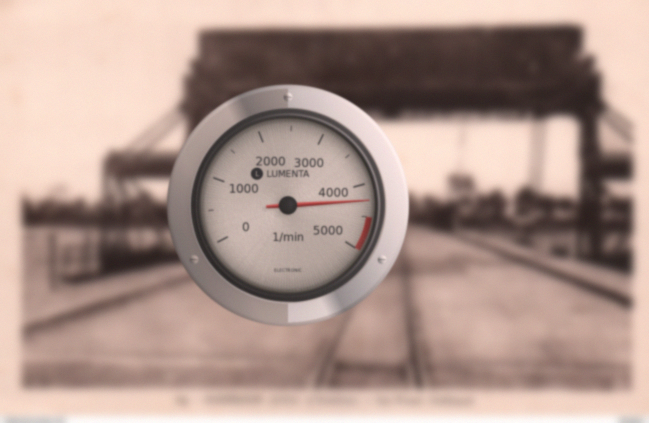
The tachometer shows 4250,rpm
